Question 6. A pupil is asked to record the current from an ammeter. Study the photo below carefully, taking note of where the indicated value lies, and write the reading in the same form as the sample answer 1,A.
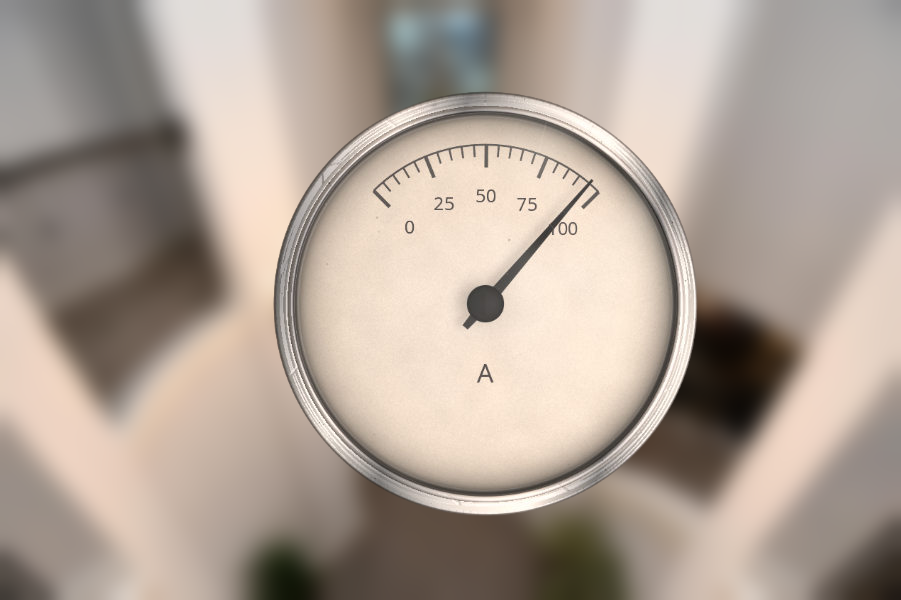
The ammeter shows 95,A
